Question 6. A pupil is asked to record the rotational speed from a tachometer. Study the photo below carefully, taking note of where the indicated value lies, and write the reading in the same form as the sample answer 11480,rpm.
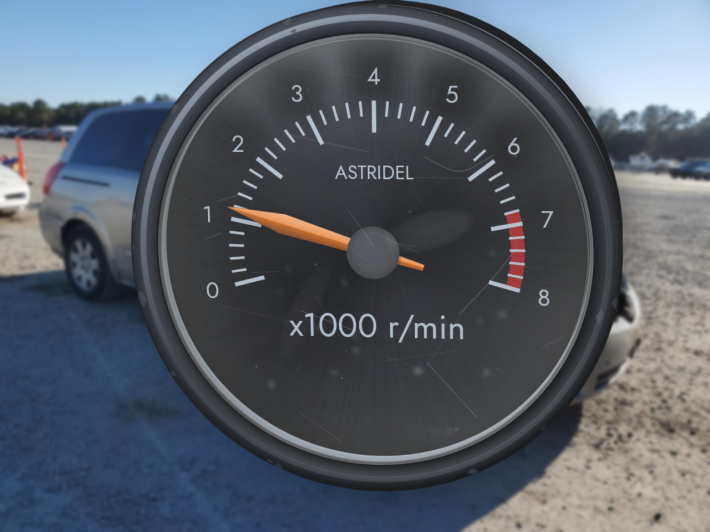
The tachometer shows 1200,rpm
